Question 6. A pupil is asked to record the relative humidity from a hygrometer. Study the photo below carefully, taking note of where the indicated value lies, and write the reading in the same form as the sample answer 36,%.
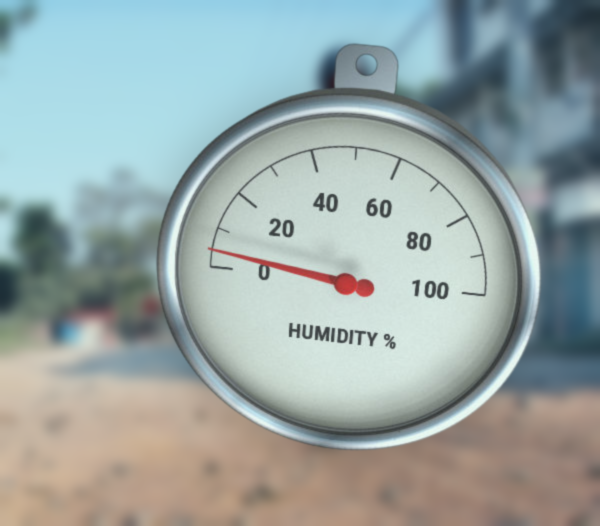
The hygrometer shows 5,%
